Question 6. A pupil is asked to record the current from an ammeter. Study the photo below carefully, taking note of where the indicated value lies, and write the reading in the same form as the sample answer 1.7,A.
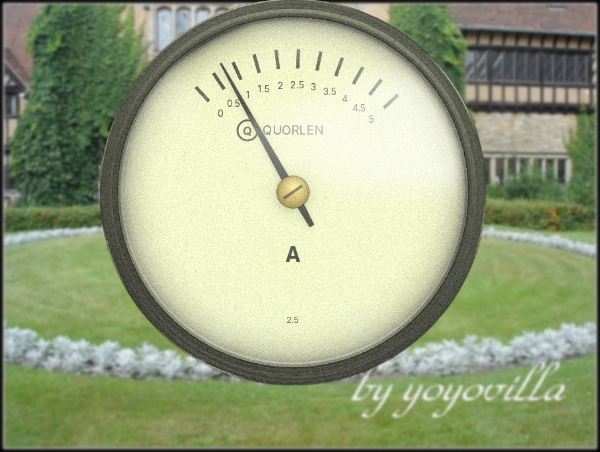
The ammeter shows 0.75,A
